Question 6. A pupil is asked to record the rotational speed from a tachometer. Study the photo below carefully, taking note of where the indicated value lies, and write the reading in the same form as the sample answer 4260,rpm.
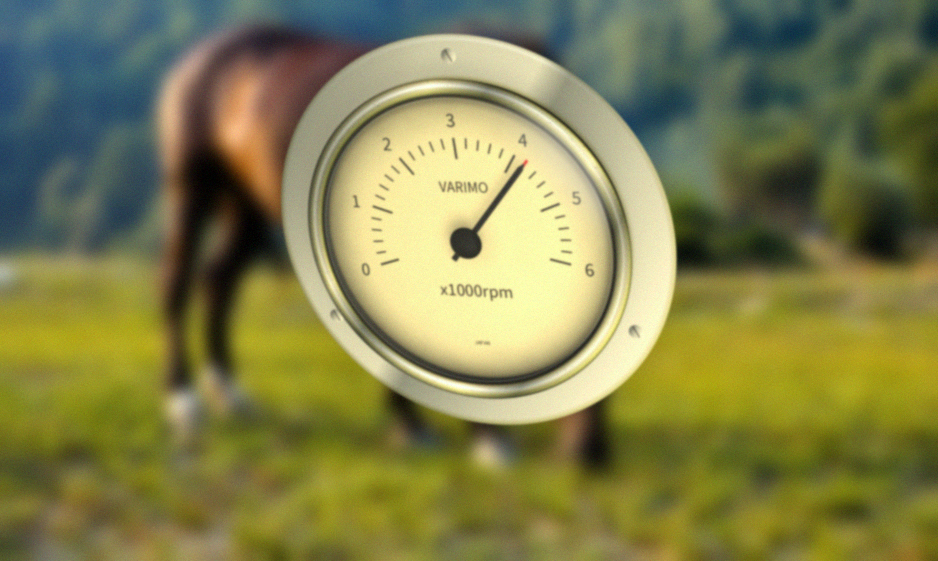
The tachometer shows 4200,rpm
